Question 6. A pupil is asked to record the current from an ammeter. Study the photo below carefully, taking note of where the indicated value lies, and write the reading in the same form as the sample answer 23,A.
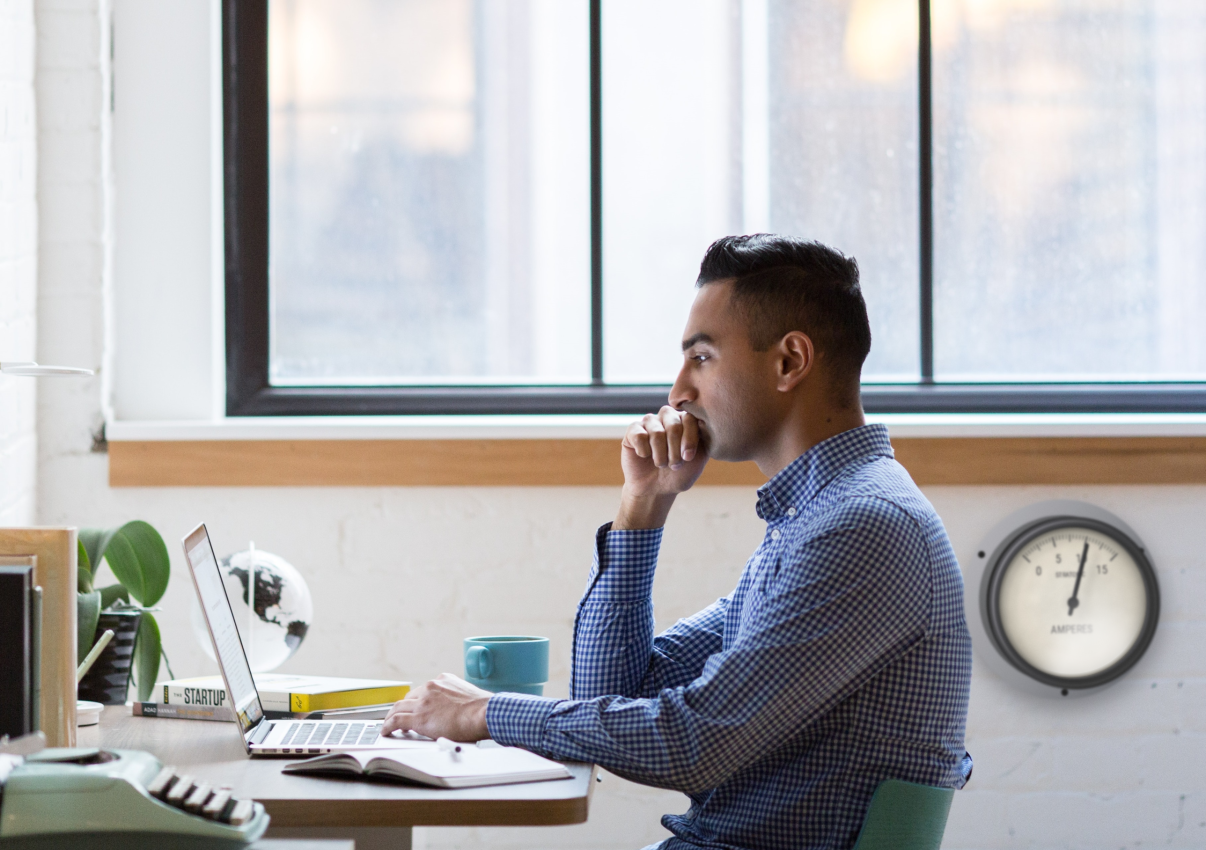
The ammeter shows 10,A
